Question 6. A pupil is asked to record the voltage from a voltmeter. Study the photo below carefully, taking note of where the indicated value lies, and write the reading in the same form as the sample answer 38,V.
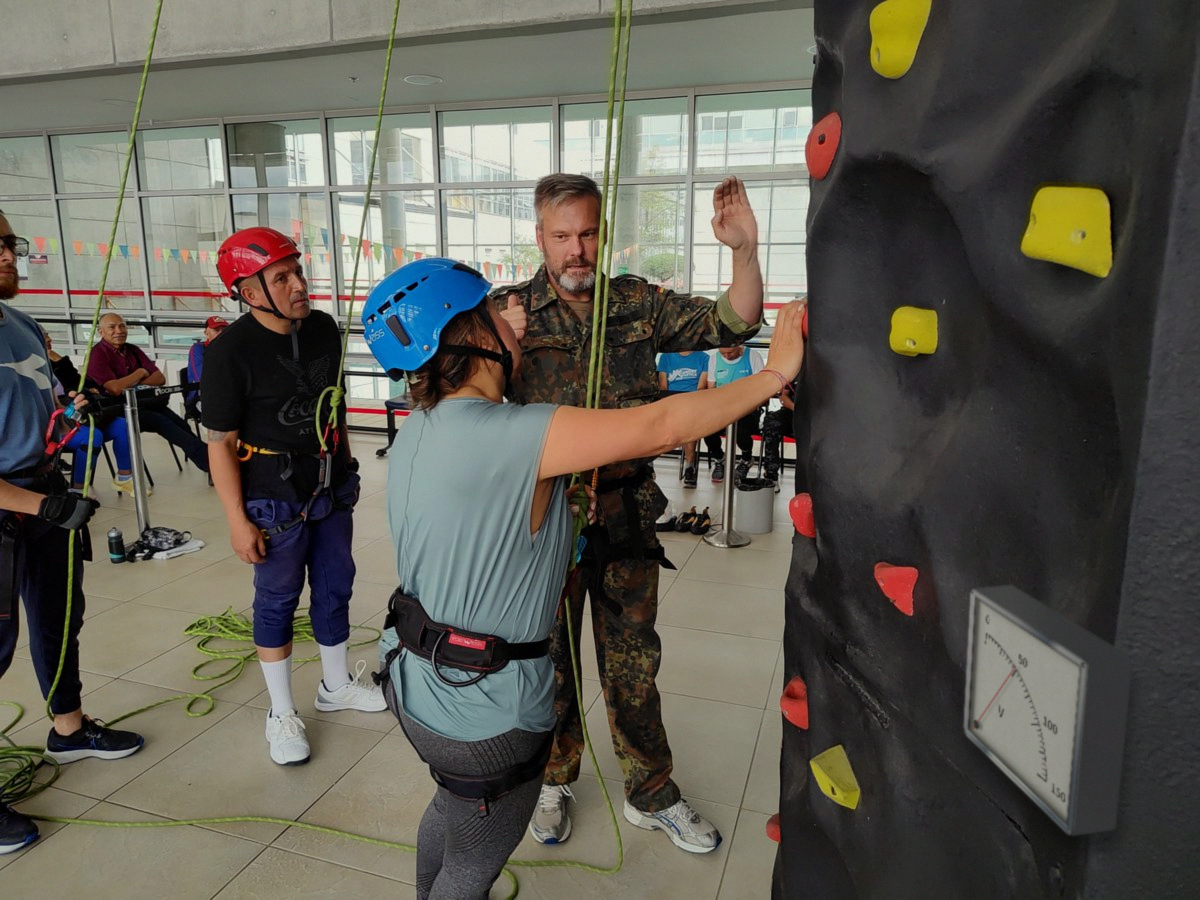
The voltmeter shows 50,V
